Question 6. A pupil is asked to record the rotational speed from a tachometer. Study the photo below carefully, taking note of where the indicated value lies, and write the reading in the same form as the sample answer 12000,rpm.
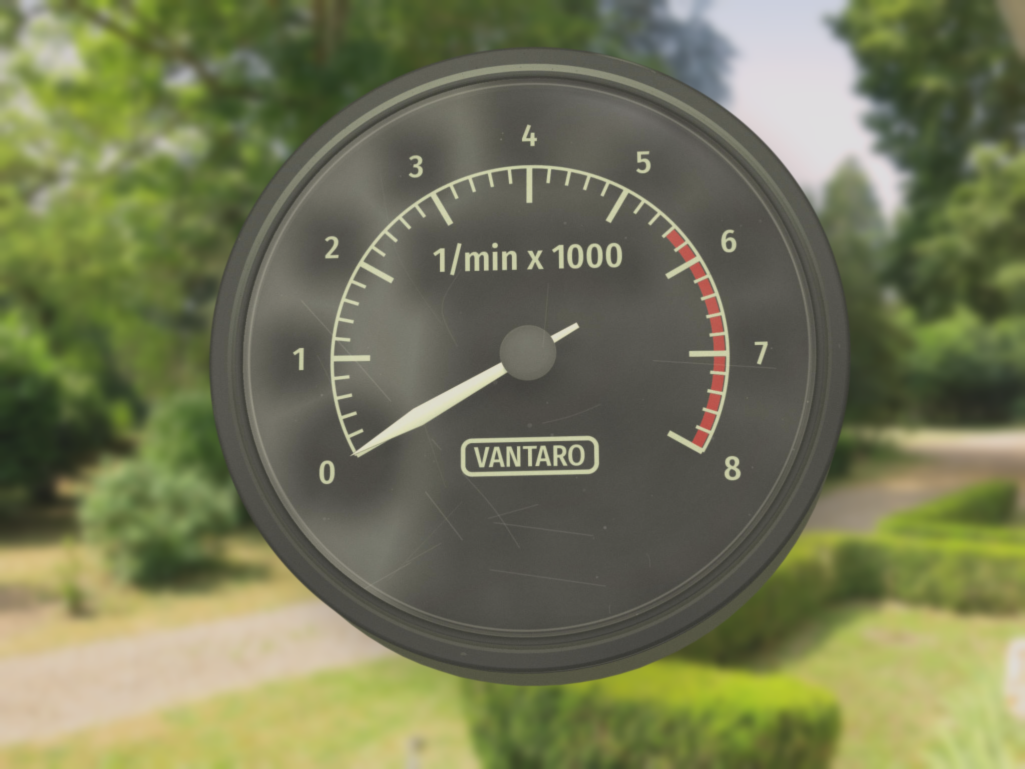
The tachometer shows 0,rpm
